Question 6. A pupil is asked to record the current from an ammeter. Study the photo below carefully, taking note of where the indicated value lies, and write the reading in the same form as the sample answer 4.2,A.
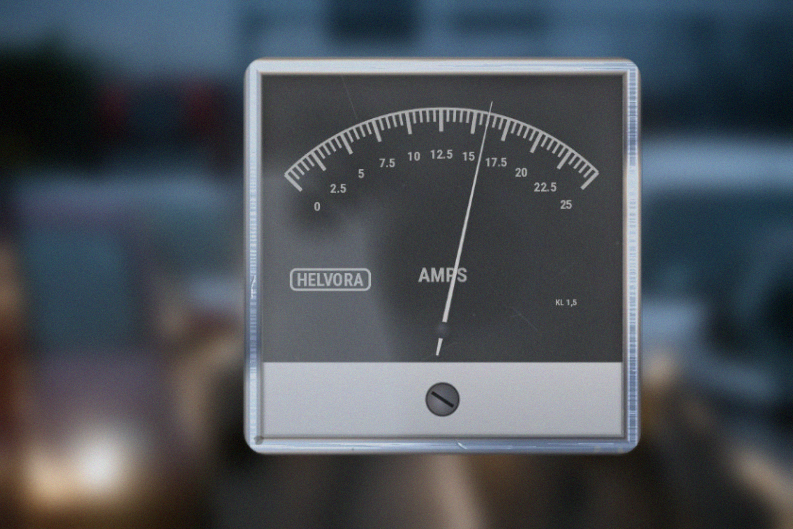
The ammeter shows 16,A
